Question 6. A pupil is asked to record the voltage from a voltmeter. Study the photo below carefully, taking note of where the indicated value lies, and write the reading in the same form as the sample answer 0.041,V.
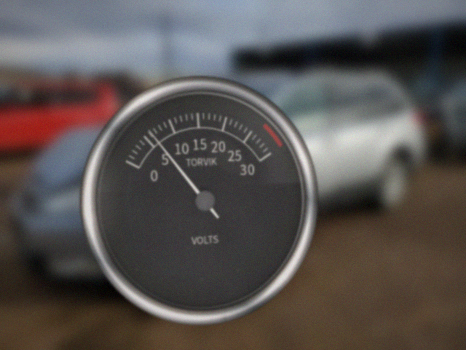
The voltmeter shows 6,V
